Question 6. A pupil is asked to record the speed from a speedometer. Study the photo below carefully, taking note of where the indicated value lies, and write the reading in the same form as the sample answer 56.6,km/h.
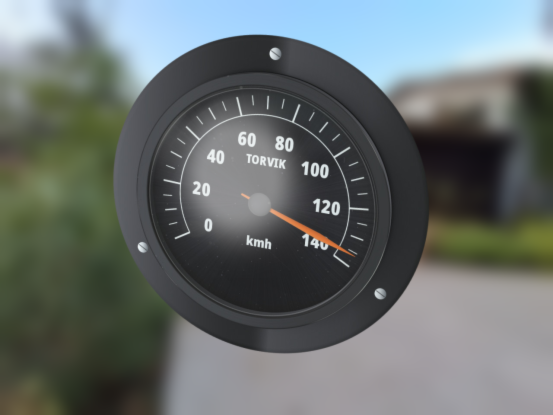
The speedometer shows 135,km/h
